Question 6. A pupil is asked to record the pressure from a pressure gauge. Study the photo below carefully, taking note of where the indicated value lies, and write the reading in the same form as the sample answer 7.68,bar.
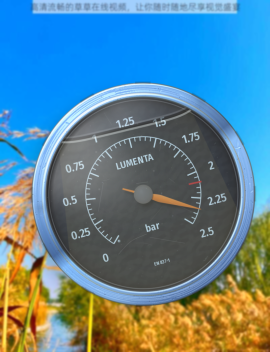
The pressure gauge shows 2.35,bar
